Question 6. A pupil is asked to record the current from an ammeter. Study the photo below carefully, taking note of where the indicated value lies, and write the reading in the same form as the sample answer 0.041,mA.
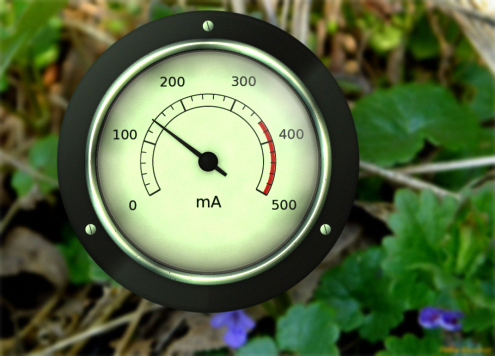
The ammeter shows 140,mA
